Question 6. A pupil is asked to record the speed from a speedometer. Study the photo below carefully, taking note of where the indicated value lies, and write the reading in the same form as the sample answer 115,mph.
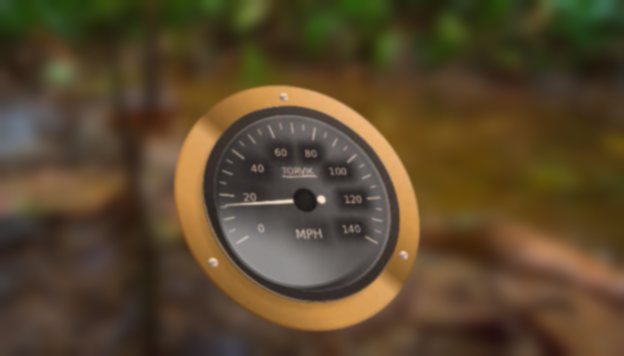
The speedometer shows 15,mph
